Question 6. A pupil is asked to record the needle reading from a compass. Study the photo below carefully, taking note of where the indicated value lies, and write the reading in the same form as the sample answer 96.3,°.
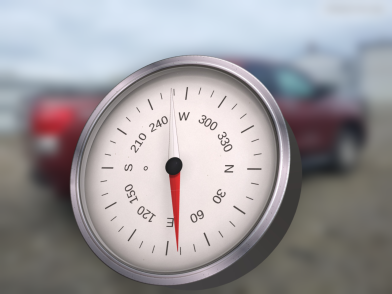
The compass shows 80,°
